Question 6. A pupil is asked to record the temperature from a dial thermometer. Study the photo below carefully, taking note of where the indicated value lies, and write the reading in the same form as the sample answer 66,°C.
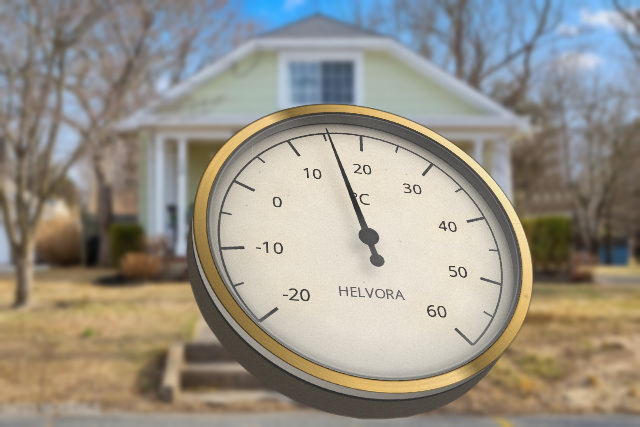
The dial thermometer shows 15,°C
